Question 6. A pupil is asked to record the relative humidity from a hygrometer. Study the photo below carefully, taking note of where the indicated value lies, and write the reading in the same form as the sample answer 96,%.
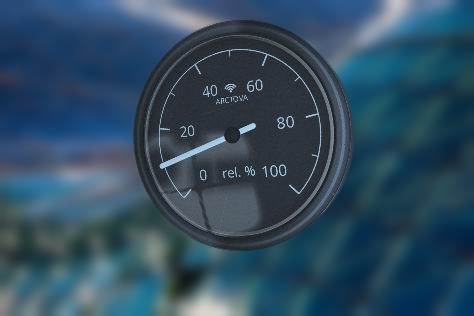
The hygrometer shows 10,%
